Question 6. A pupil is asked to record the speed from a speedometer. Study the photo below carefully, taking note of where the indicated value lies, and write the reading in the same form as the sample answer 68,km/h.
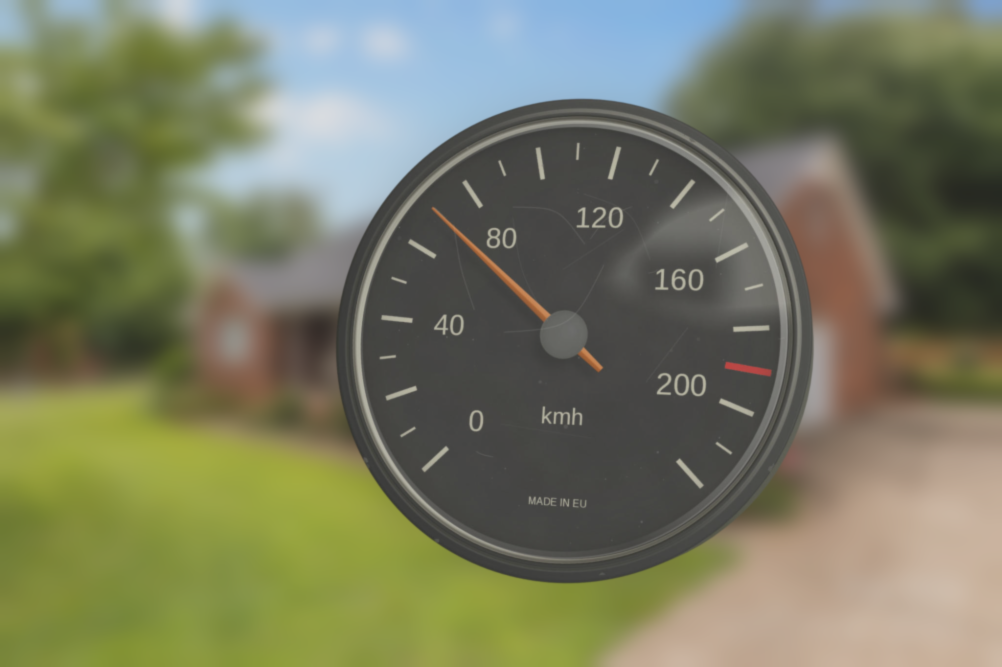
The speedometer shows 70,km/h
